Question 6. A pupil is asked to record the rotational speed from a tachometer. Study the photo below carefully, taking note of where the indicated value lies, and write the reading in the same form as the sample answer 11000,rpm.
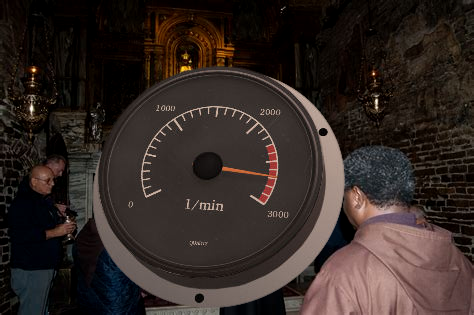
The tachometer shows 2700,rpm
